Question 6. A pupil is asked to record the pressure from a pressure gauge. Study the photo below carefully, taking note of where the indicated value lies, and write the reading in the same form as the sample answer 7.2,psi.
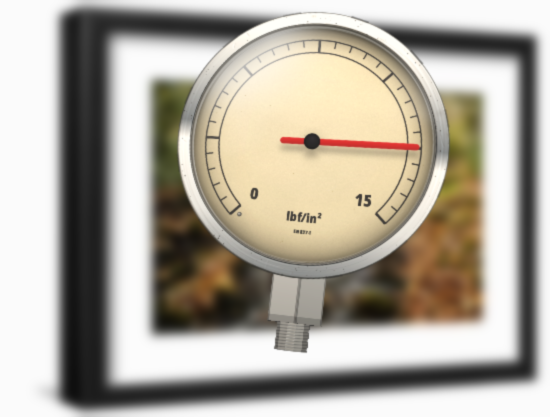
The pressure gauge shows 12.5,psi
